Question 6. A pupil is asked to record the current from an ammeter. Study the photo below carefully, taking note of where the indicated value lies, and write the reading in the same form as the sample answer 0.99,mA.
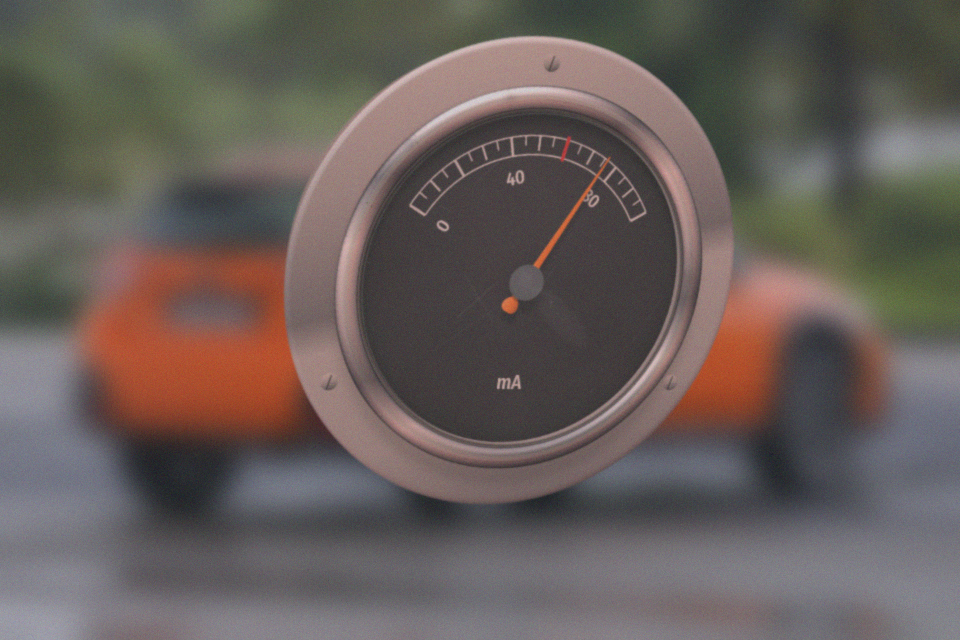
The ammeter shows 75,mA
